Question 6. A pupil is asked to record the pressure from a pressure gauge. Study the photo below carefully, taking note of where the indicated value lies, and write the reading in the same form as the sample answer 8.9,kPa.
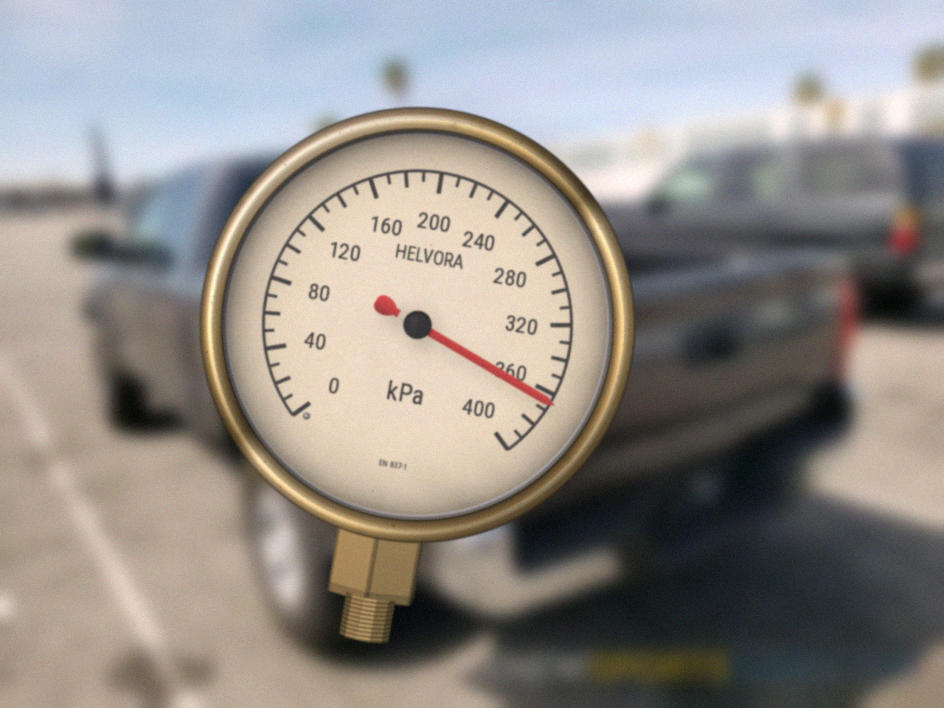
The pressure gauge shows 365,kPa
